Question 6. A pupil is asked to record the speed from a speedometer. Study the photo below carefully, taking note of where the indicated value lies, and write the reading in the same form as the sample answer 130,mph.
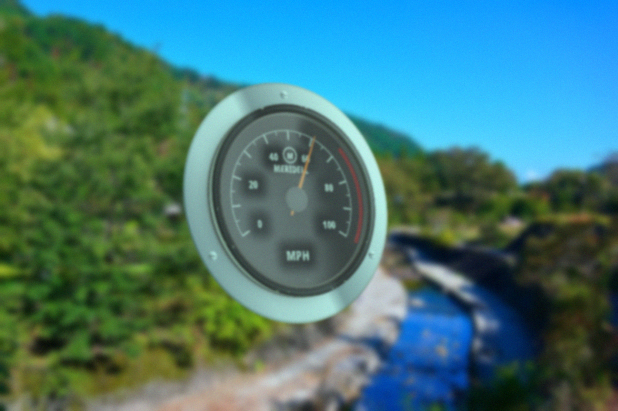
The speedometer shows 60,mph
